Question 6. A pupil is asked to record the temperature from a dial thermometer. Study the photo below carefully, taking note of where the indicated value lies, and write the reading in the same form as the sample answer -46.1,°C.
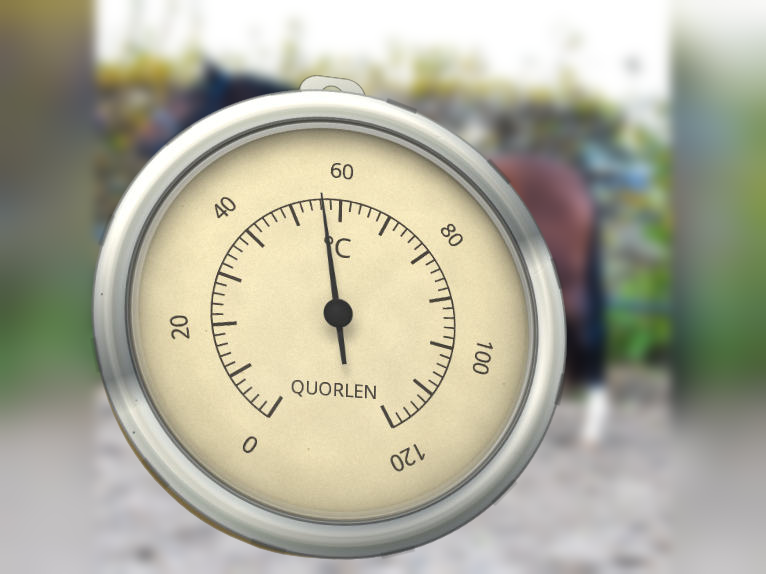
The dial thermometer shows 56,°C
